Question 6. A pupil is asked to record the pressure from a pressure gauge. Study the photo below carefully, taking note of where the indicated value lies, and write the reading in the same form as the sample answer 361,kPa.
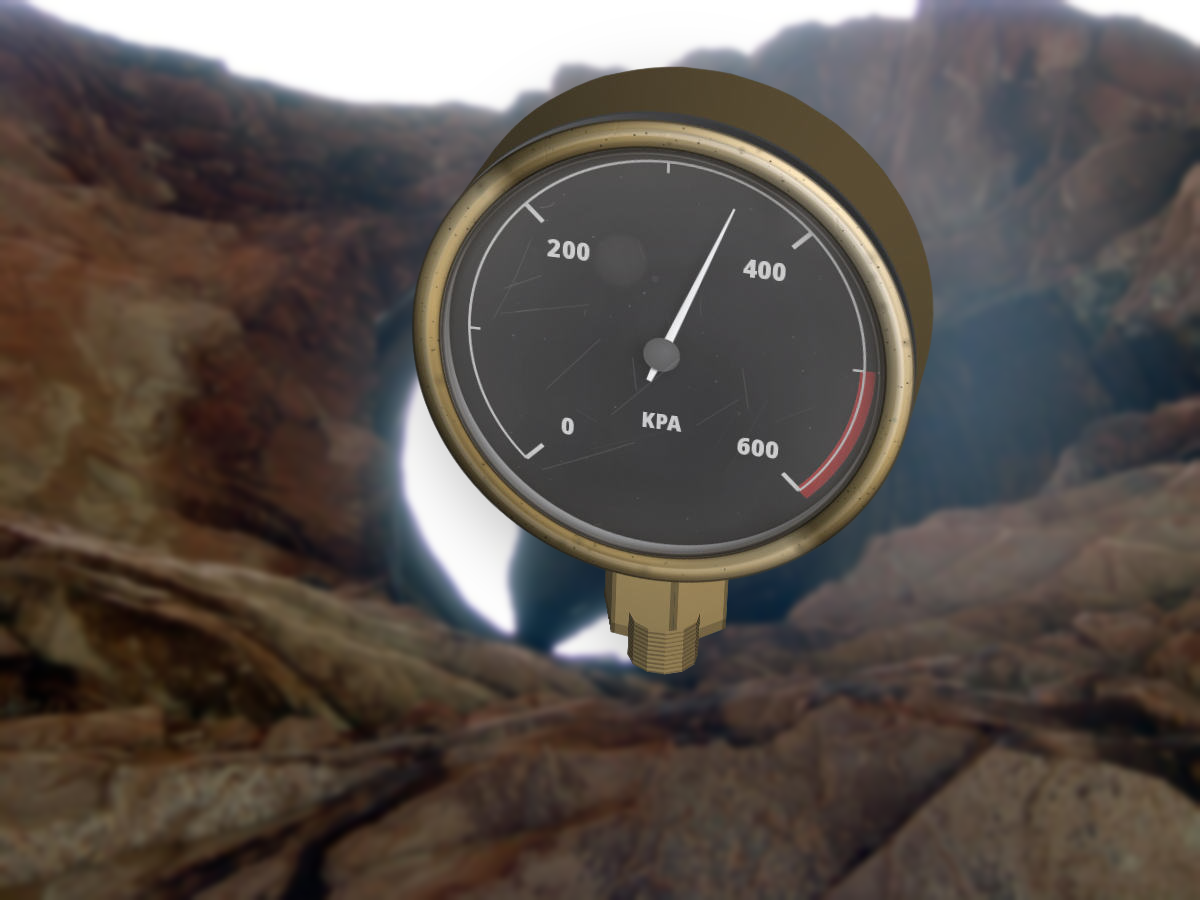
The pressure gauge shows 350,kPa
